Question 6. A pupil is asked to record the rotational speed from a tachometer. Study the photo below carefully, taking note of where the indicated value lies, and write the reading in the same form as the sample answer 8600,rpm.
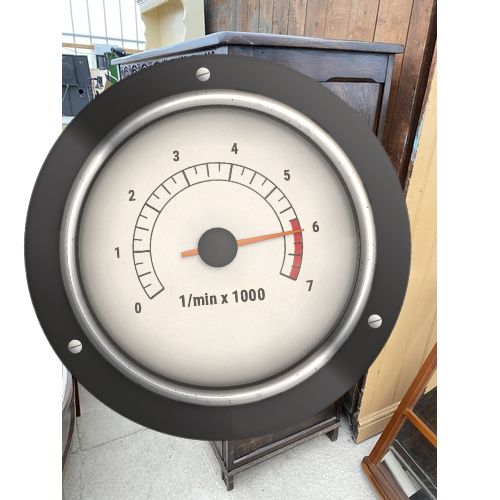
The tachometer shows 6000,rpm
